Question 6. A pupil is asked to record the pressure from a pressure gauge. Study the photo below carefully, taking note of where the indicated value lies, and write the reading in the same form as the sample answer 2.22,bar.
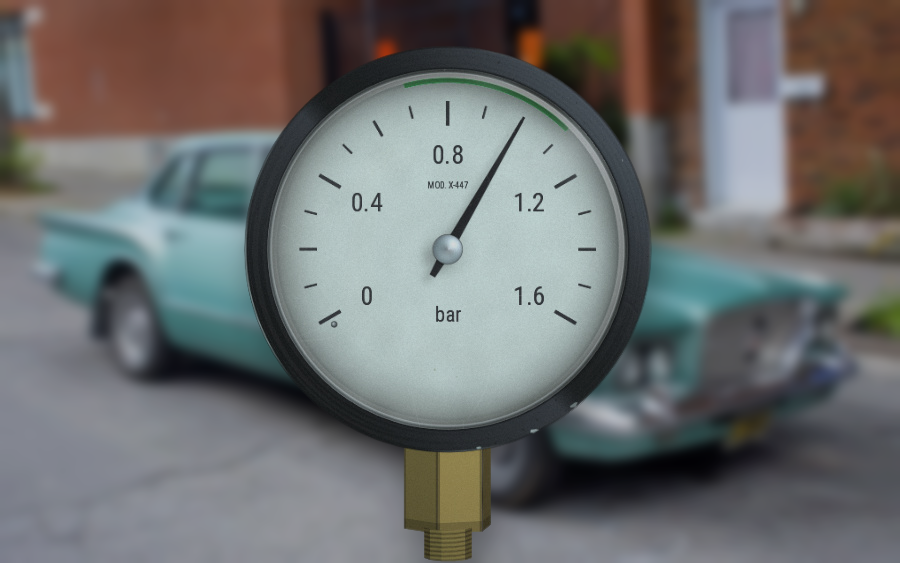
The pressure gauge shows 1,bar
